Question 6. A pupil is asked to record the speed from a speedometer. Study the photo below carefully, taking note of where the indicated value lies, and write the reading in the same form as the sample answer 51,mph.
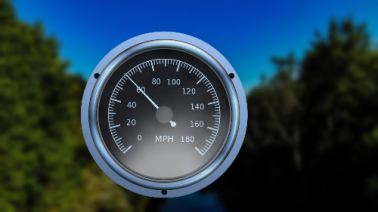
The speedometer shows 60,mph
